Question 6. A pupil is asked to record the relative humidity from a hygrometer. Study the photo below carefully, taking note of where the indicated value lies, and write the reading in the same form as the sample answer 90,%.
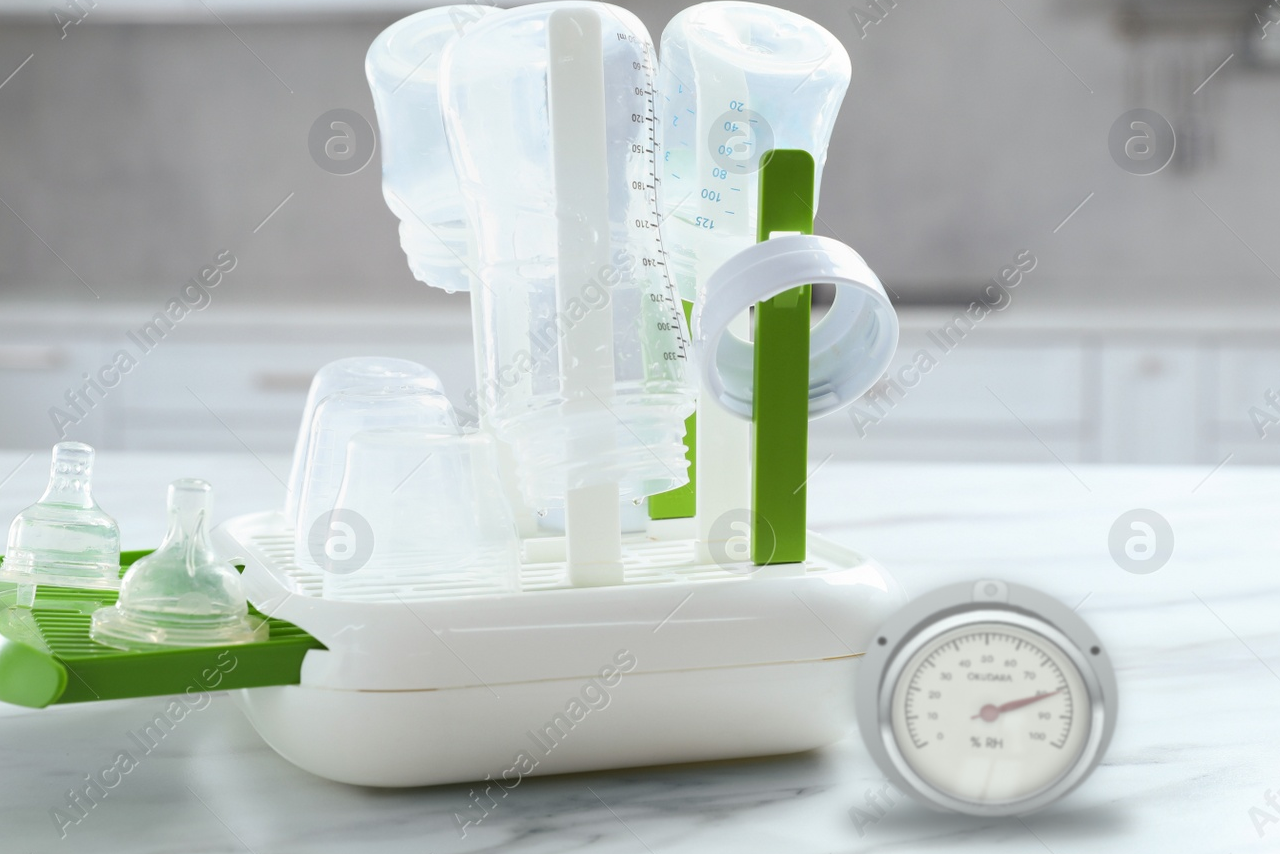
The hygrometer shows 80,%
